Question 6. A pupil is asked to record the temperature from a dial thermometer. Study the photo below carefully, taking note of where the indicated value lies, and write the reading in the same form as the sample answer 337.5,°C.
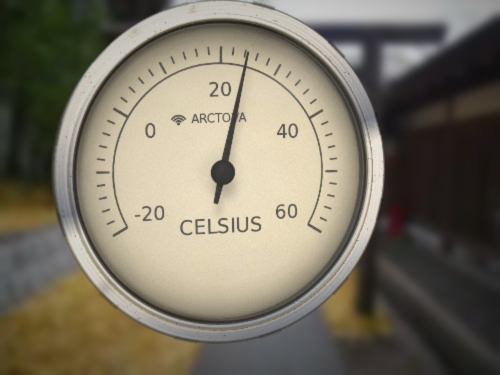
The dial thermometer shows 24,°C
